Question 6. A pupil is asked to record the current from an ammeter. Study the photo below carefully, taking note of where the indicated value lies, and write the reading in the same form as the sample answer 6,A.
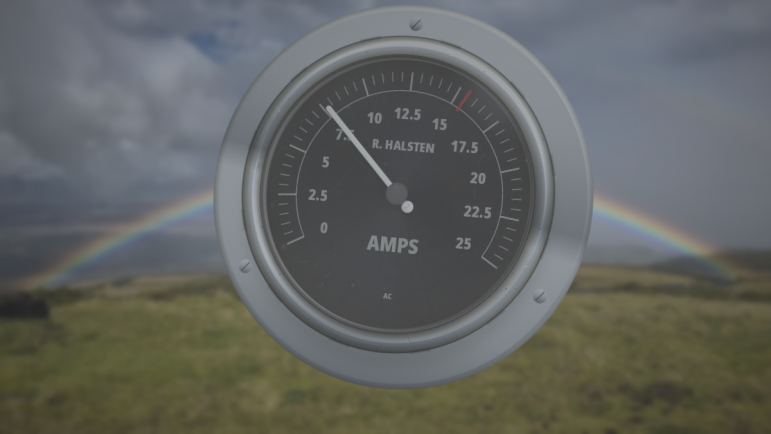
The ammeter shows 7.75,A
